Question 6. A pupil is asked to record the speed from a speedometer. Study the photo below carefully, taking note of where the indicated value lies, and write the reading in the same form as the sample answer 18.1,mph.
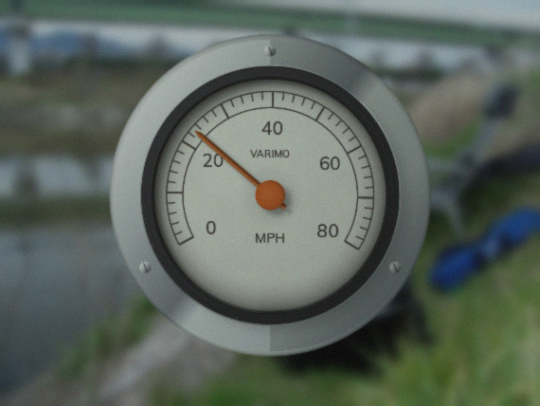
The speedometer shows 23,mph
